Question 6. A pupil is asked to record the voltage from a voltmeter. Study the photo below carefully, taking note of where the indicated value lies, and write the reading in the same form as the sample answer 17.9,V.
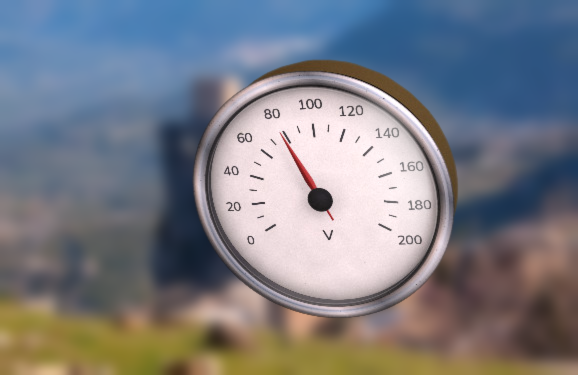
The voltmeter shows 80,V
